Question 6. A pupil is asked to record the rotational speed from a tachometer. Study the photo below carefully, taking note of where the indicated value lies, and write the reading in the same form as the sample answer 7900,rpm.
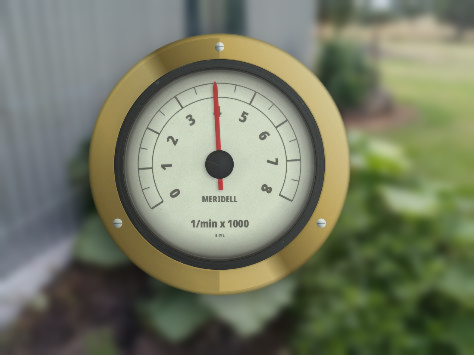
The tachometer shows 4000,rpm
